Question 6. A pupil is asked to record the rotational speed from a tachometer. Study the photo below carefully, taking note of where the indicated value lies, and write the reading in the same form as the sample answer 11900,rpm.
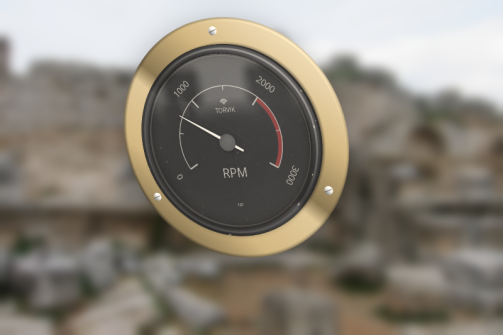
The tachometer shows 750,rpm
